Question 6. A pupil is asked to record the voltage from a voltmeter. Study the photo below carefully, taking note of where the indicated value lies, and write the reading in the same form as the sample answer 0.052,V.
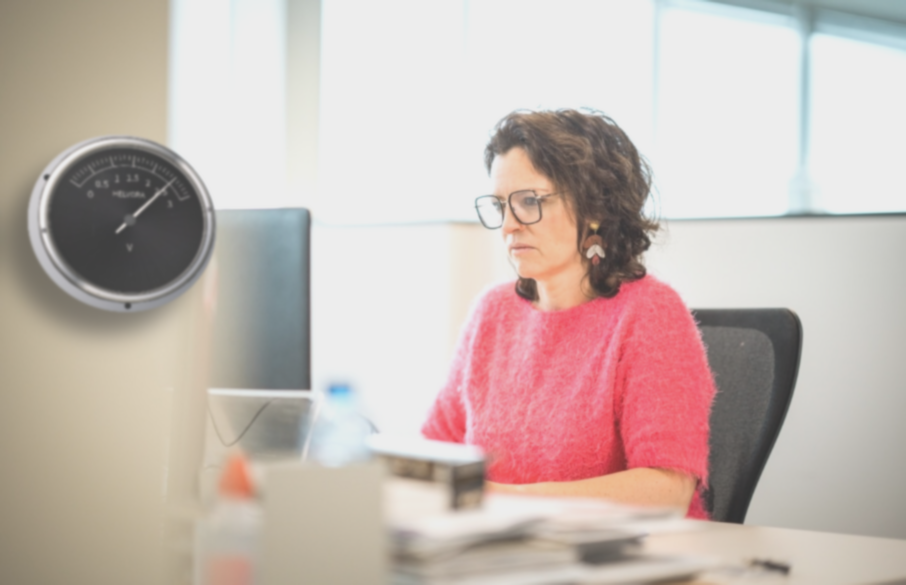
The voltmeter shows 2.5,V
